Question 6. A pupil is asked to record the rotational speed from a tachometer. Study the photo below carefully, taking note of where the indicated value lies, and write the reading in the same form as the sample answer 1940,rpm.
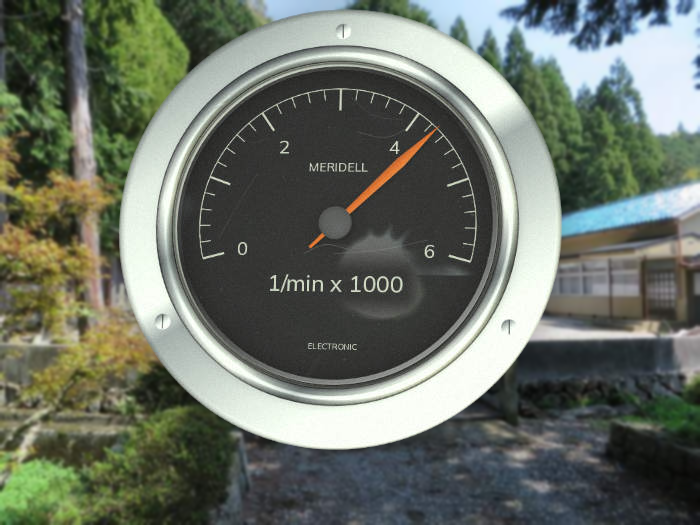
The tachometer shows 4300,rpm
